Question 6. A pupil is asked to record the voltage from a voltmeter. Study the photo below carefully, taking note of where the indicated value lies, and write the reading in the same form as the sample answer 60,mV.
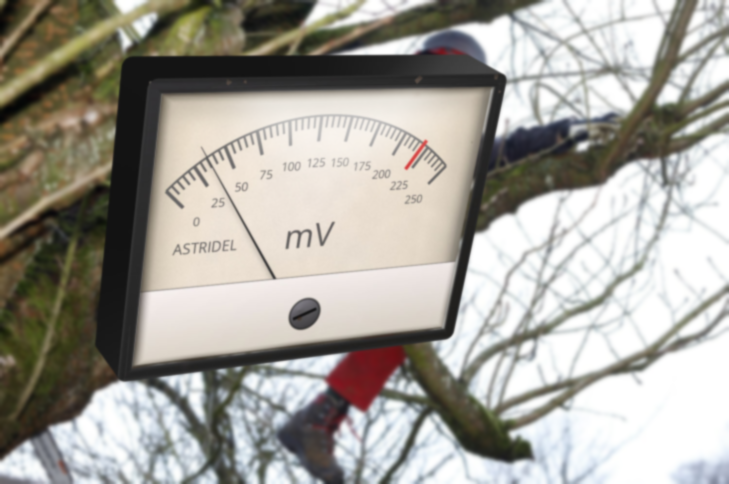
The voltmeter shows 35,mV
